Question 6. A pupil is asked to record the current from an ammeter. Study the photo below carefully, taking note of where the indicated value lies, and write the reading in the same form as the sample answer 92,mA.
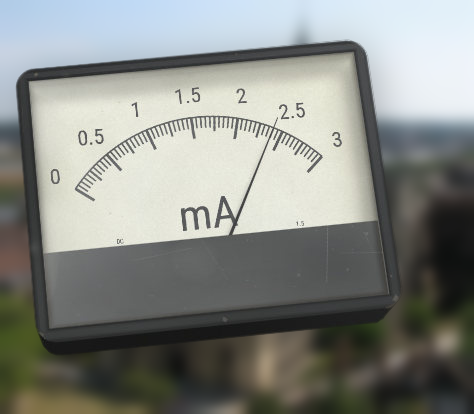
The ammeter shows 2.4,mA
